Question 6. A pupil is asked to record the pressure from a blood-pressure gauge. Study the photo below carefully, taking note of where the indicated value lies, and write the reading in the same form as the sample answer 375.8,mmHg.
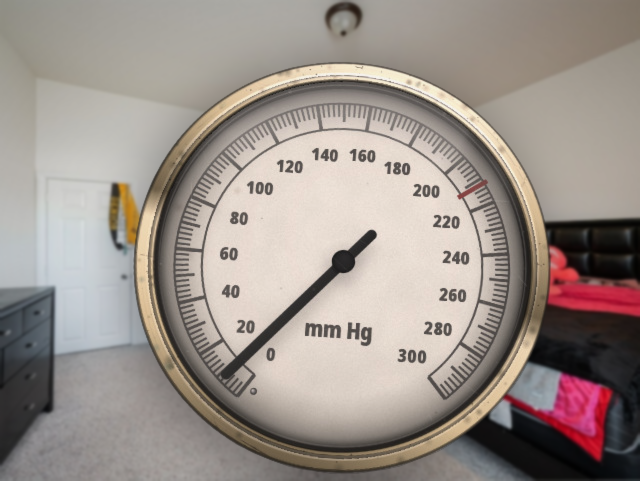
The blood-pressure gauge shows 8,mmHg
